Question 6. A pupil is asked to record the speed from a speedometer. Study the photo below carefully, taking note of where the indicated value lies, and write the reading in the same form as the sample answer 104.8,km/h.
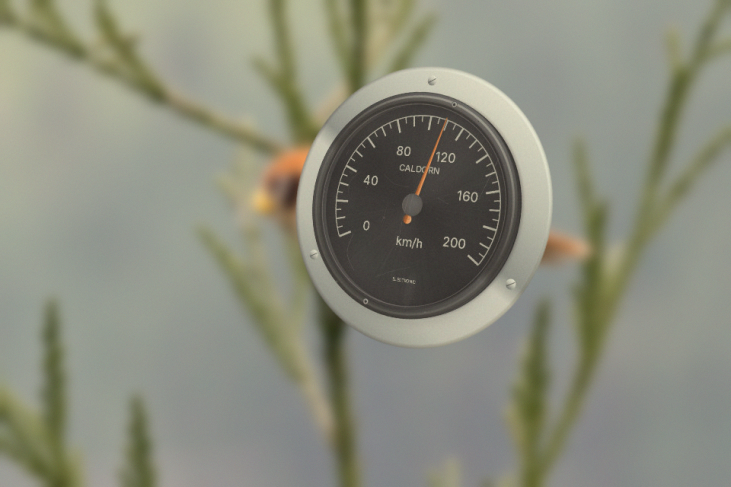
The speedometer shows 110,km/h
